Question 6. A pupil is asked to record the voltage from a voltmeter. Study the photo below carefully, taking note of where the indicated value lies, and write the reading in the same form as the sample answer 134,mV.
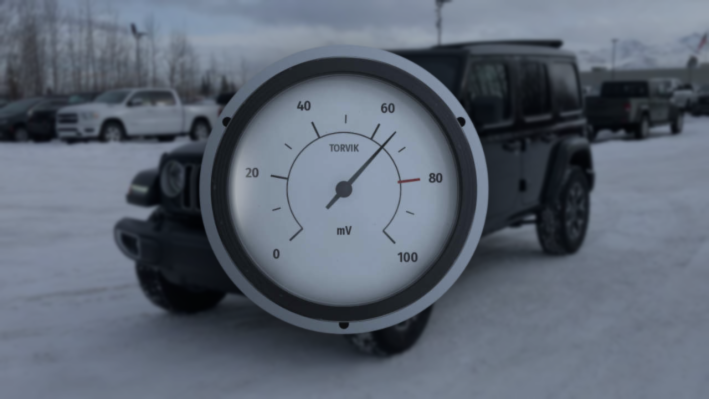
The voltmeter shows 65,mV
